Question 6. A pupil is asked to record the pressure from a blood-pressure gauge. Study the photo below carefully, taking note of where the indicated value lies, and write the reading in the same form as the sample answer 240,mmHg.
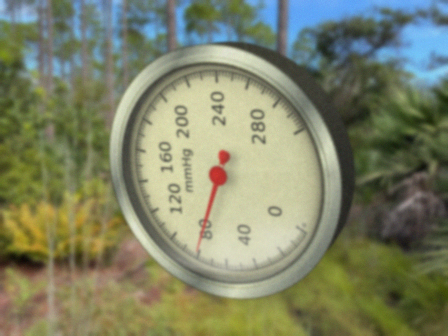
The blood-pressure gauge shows 80,mmHg
